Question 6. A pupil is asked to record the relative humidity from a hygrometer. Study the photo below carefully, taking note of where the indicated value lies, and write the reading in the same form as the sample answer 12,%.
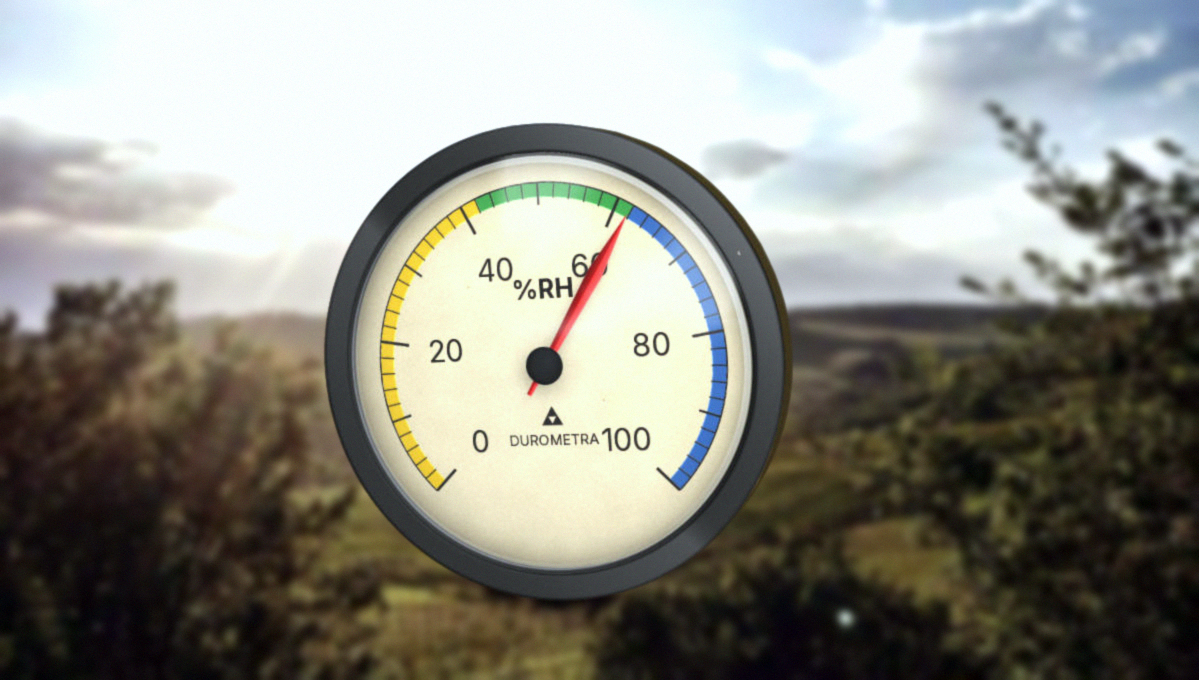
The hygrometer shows 62,%
